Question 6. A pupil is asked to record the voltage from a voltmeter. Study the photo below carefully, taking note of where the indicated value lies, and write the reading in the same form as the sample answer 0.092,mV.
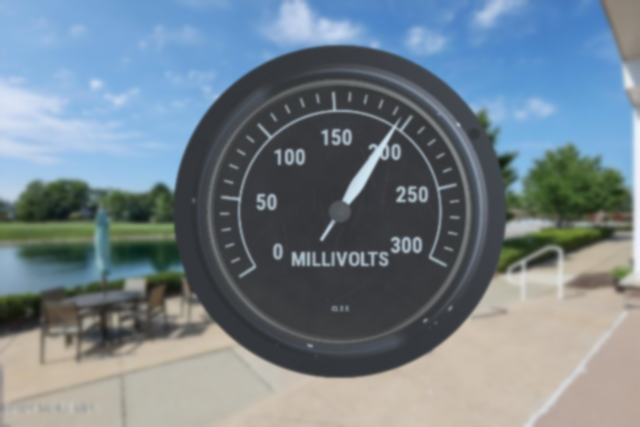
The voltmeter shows 195,mV
